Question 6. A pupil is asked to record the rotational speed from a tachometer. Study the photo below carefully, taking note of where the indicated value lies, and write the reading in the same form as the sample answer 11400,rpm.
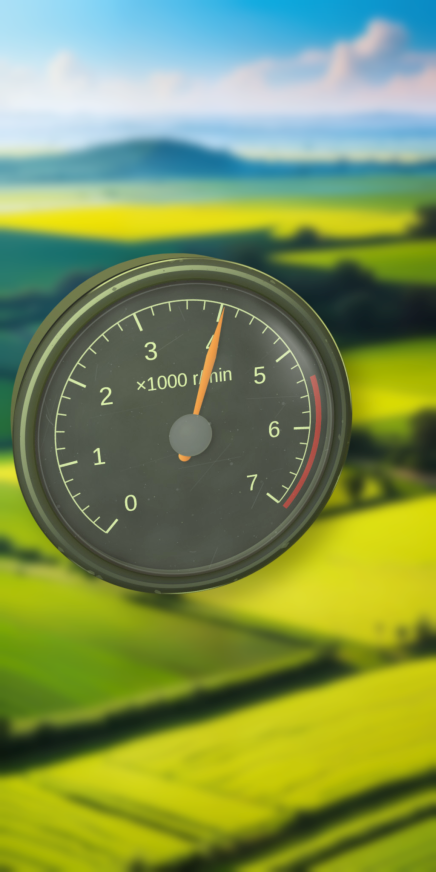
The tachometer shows 4000,rpm
